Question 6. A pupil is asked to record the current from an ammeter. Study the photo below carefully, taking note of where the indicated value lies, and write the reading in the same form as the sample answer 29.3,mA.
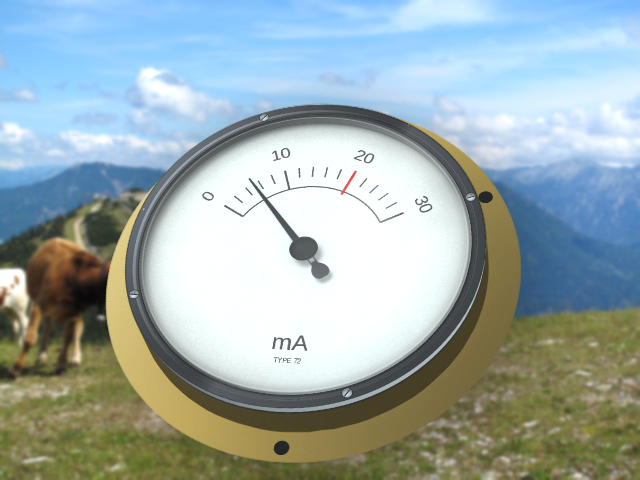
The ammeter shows 5,mA
